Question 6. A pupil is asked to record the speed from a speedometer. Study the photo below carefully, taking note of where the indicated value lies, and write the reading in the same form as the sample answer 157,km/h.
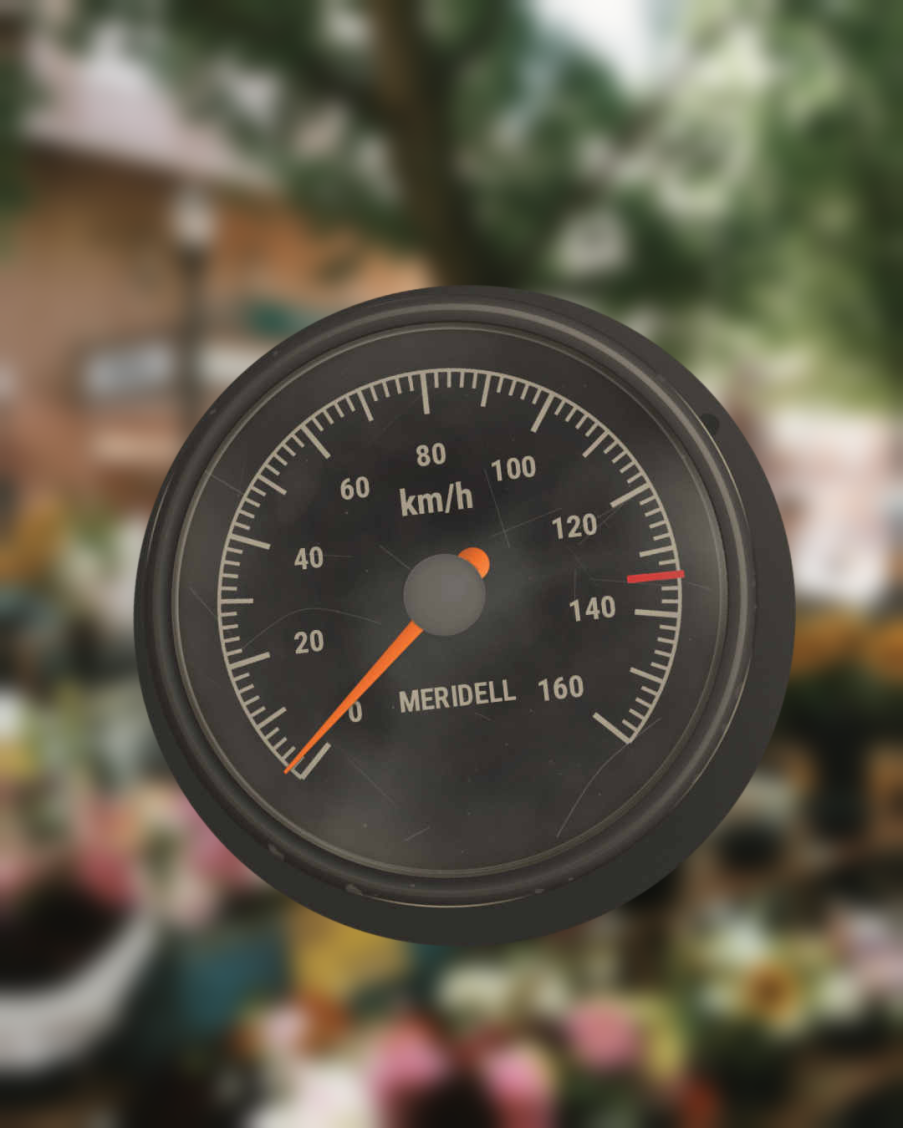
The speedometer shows 2,km/h
